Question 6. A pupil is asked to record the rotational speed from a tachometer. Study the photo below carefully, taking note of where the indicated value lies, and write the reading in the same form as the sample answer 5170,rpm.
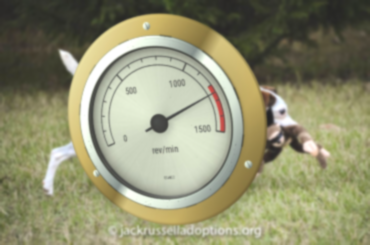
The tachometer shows 1250,rpm
